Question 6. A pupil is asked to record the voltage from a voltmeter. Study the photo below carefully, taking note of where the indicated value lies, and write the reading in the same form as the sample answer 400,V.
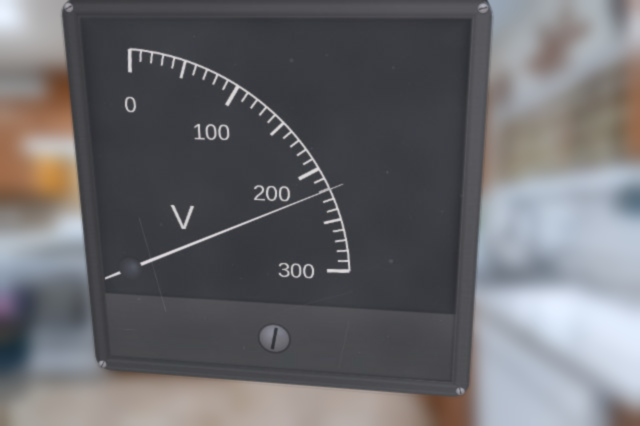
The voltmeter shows 220,V
